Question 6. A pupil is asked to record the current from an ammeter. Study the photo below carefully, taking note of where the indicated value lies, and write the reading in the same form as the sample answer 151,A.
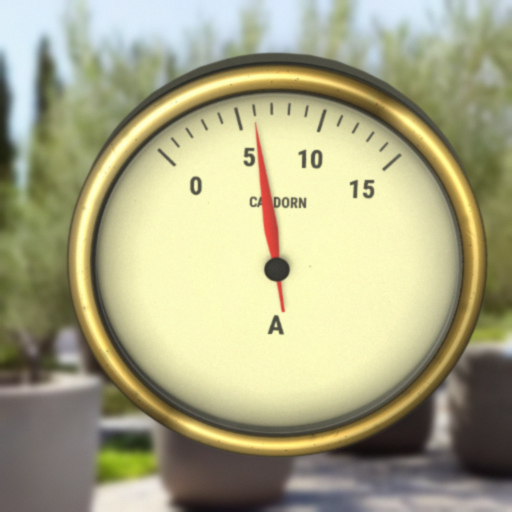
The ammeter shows 6,A
